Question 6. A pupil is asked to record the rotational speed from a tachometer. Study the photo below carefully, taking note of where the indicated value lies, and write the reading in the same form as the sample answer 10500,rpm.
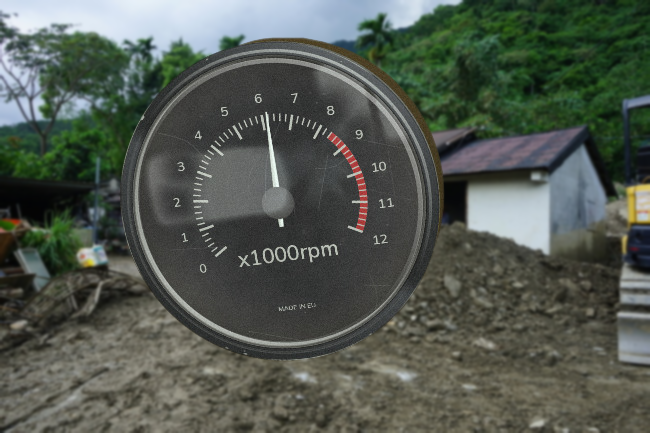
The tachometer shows 6200,rpm
